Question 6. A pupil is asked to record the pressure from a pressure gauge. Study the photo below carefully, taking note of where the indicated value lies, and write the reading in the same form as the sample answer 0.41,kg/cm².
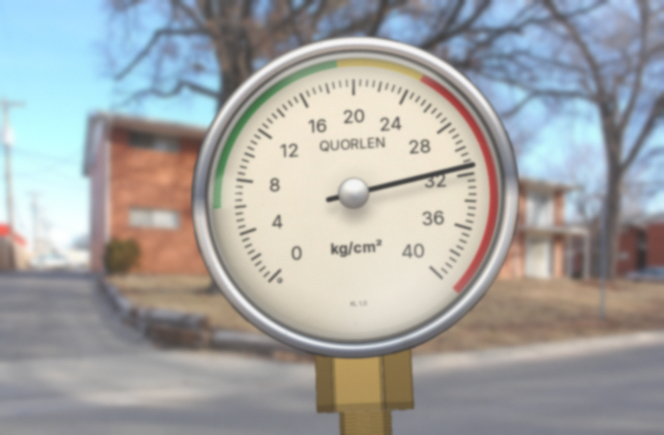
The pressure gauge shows 31.5,kg/cm²
